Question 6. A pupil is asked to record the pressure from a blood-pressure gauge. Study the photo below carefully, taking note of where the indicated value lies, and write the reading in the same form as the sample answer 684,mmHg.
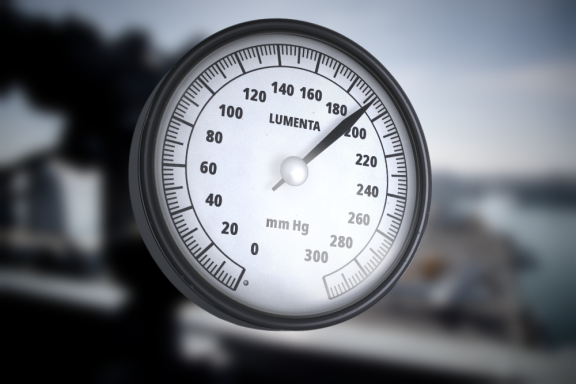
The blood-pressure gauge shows 192,mmHg
